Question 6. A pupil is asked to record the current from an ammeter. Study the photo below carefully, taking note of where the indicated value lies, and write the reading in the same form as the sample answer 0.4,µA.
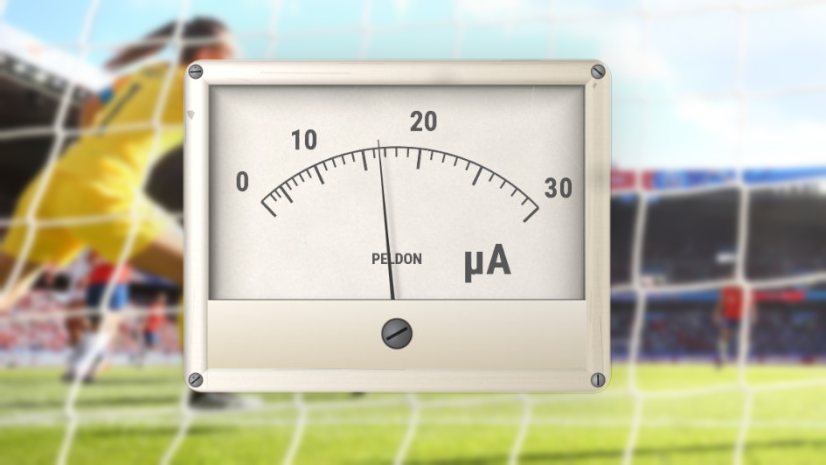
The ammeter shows 16.5,µA
